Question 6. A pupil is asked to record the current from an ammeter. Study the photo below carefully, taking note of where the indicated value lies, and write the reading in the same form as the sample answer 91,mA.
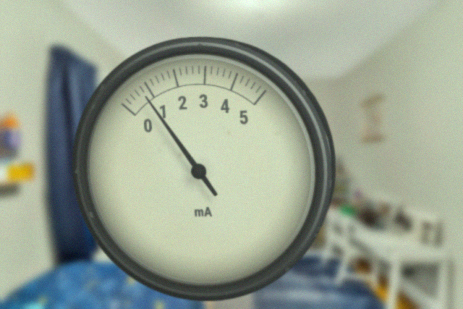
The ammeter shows 0.8,mA
